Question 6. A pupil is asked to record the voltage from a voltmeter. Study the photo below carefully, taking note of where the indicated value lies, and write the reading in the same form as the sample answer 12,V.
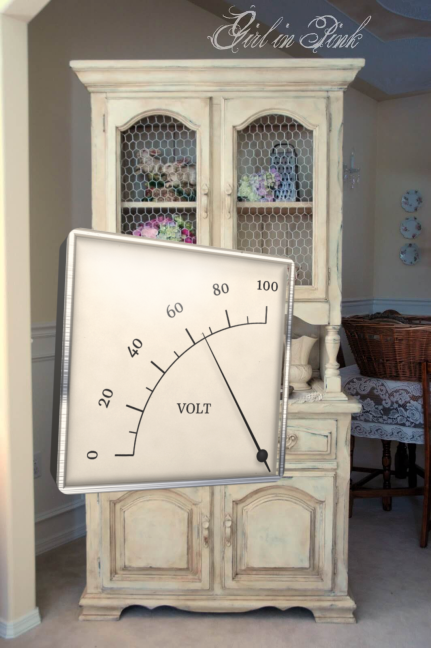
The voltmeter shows 65,V
